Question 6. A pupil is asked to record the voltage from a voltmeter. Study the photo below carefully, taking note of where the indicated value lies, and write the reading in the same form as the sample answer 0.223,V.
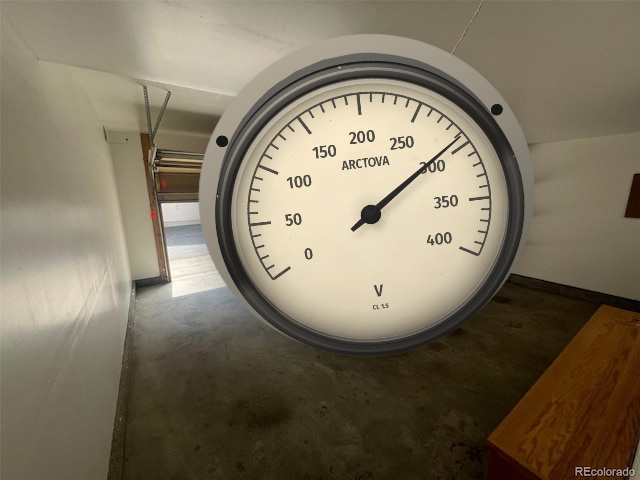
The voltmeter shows 290,V
